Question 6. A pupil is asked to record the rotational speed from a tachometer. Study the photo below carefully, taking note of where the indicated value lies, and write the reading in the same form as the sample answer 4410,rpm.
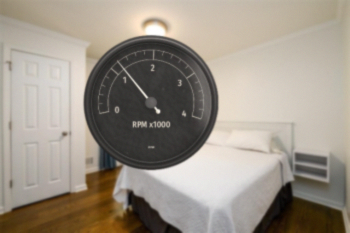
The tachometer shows 1200,rpm
